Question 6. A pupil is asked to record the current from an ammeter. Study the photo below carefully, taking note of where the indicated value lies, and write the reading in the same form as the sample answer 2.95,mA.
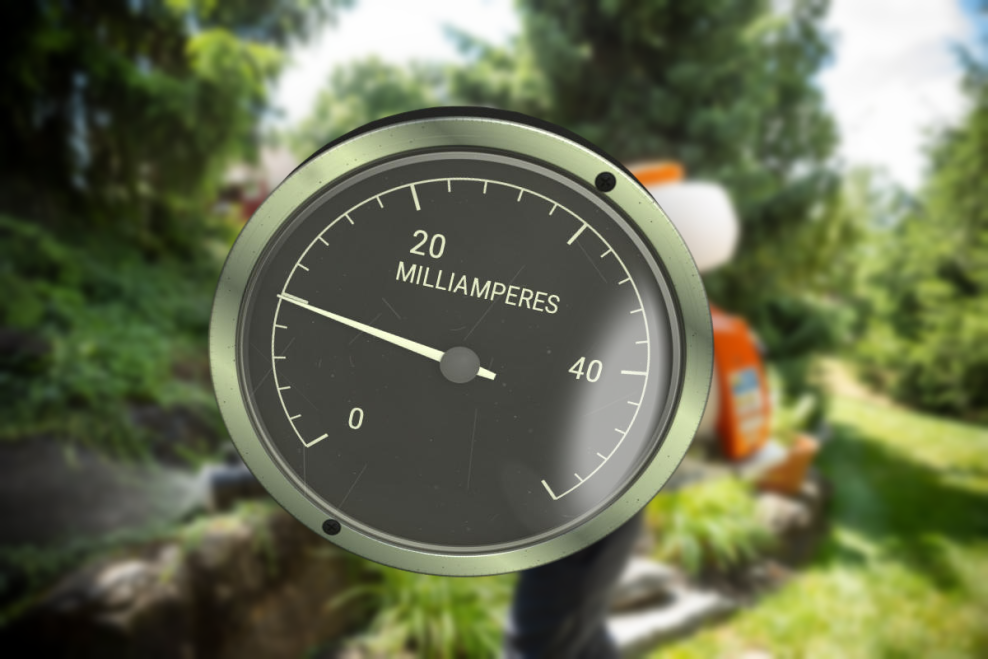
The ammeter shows 10,mA
